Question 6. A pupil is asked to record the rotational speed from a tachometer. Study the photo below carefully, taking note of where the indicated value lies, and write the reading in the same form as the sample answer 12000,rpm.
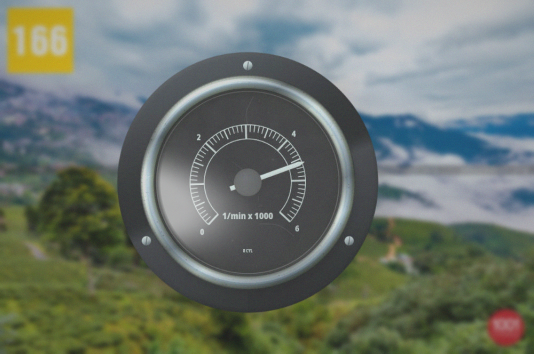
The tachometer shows 4600,rpm
